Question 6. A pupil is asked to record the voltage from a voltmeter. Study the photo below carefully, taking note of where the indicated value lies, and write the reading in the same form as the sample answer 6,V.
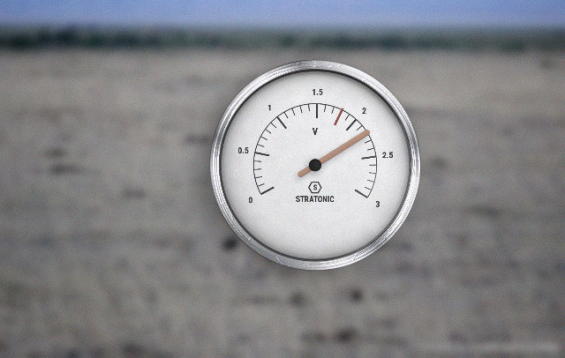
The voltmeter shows 2.2,V
